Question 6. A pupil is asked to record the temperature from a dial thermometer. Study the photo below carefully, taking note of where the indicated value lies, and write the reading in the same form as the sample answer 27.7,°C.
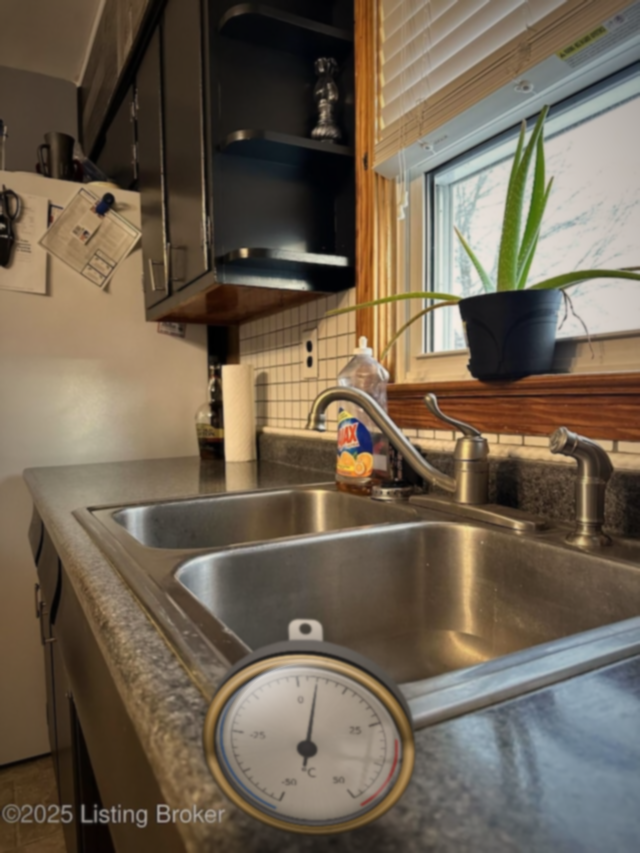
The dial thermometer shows 5,°C
